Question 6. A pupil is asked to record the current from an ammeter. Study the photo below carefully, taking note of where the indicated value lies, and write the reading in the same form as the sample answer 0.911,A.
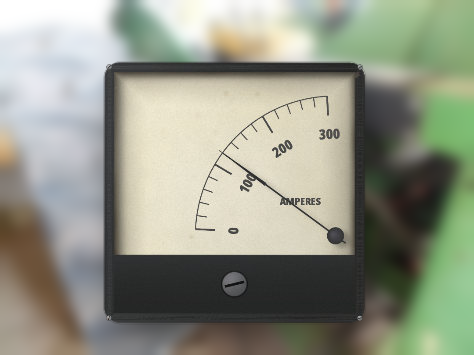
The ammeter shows 120,A
